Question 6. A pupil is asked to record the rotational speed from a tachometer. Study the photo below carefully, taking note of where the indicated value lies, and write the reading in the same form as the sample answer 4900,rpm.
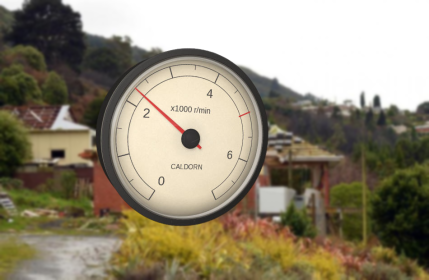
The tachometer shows 2250,rpm
